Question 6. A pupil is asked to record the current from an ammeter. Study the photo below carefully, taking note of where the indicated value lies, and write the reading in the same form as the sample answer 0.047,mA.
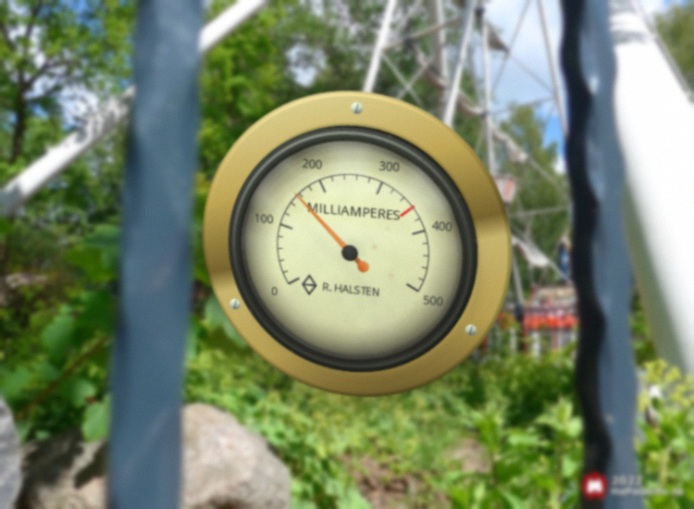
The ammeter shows 160,mA
